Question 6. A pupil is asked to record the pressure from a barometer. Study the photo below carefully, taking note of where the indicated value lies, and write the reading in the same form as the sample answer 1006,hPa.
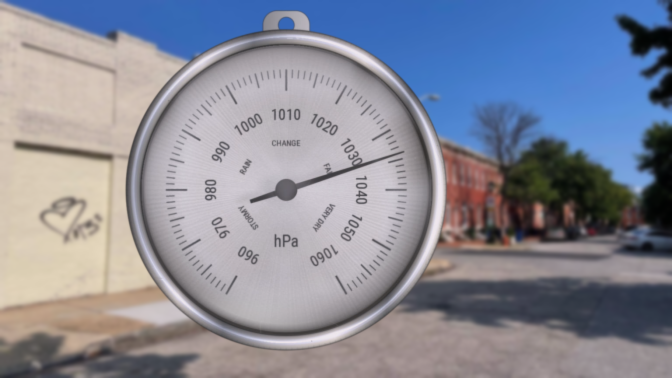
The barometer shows 1034,hPa
